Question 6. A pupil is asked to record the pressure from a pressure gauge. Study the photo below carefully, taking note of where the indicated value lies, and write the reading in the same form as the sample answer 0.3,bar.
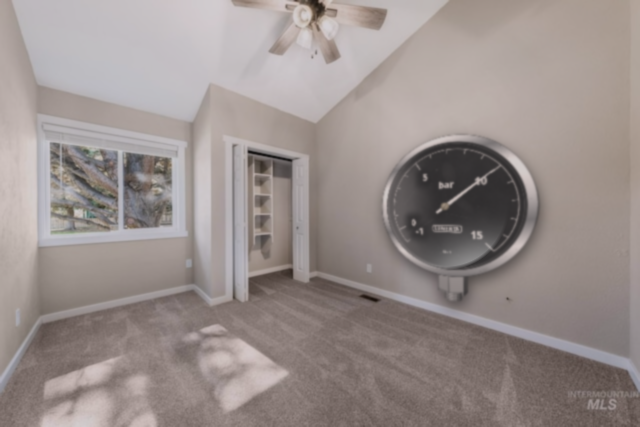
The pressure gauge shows 10,bar
